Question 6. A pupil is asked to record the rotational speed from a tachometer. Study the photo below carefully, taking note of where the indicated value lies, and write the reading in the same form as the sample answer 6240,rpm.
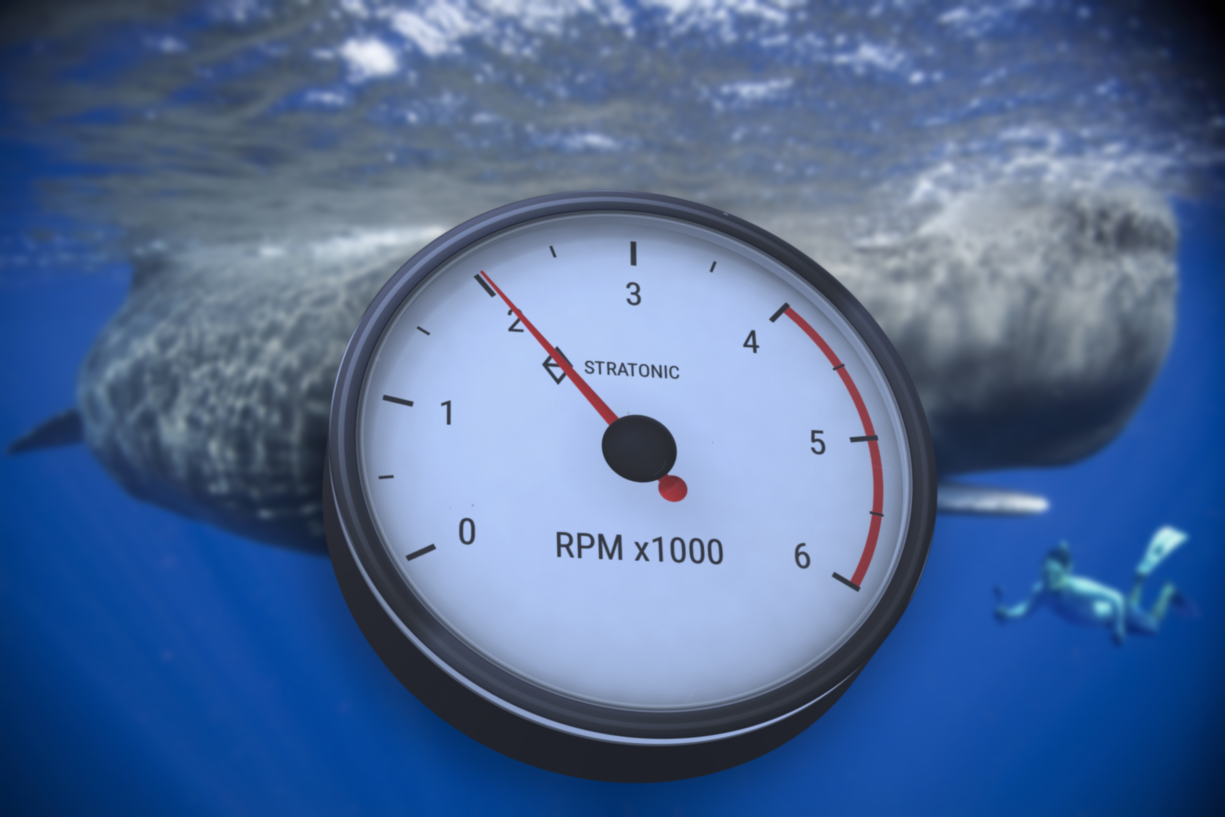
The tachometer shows 2000,rpm
